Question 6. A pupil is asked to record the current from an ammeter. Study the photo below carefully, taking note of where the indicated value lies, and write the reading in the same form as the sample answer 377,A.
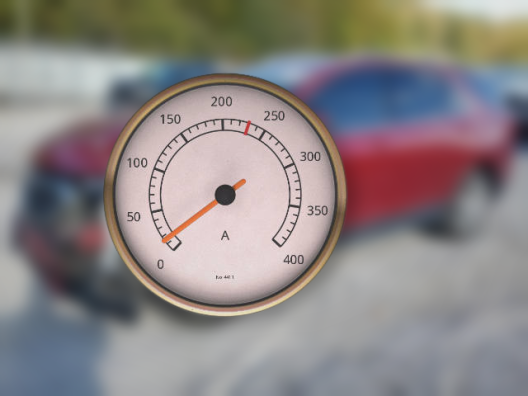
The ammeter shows 15,A
